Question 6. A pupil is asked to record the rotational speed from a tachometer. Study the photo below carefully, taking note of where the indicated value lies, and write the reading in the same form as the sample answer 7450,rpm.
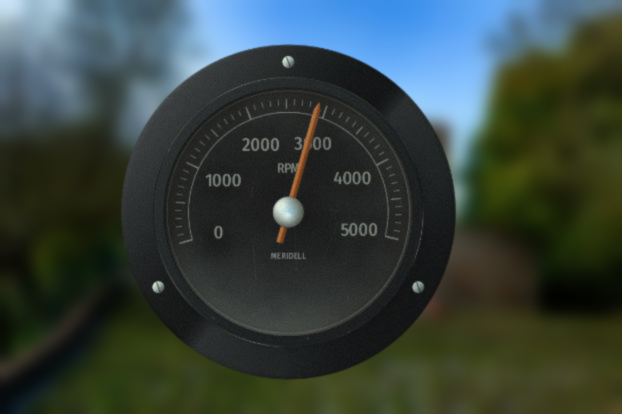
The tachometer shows 2900,rpm
